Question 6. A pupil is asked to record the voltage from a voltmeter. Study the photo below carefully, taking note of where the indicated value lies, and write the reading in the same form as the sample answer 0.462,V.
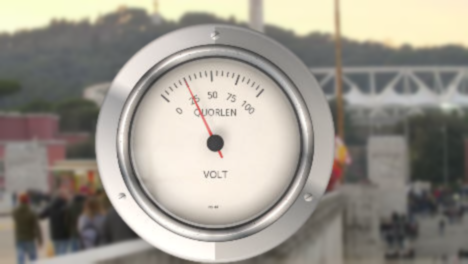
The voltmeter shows 25,V
